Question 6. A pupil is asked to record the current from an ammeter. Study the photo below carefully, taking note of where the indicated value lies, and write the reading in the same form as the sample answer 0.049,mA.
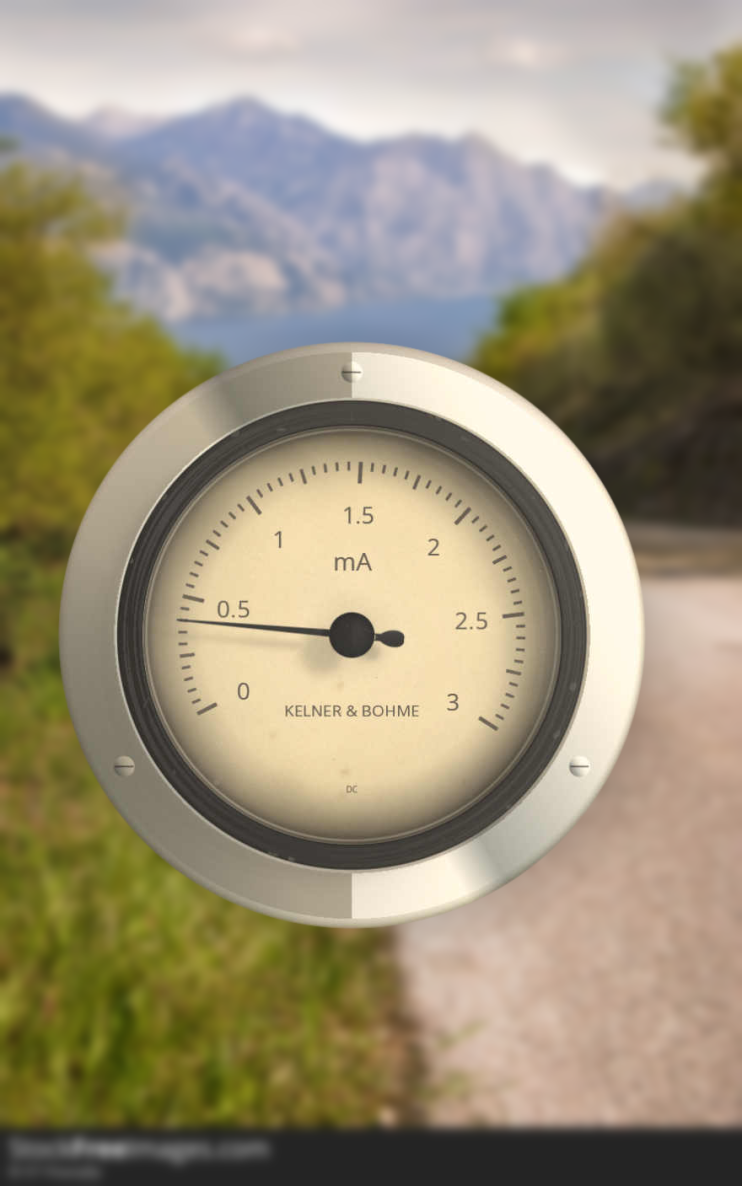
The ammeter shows 0.4,mA
